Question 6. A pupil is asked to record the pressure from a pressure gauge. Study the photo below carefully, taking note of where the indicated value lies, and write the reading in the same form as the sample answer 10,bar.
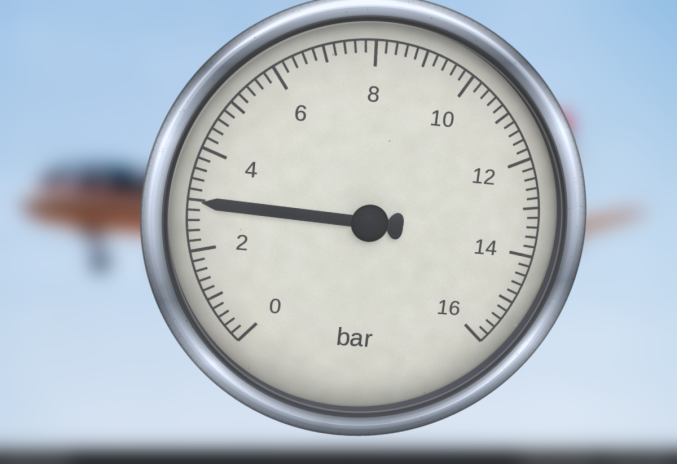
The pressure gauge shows 3,bar
